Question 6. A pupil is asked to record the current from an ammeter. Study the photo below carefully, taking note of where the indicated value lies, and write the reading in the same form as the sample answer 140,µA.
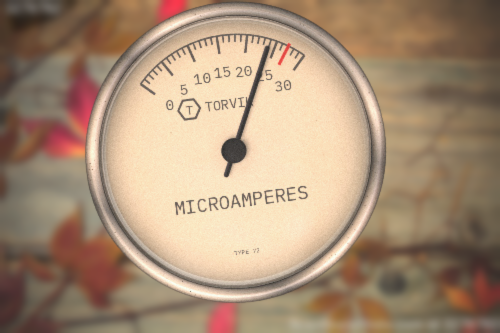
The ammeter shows 24,µA
